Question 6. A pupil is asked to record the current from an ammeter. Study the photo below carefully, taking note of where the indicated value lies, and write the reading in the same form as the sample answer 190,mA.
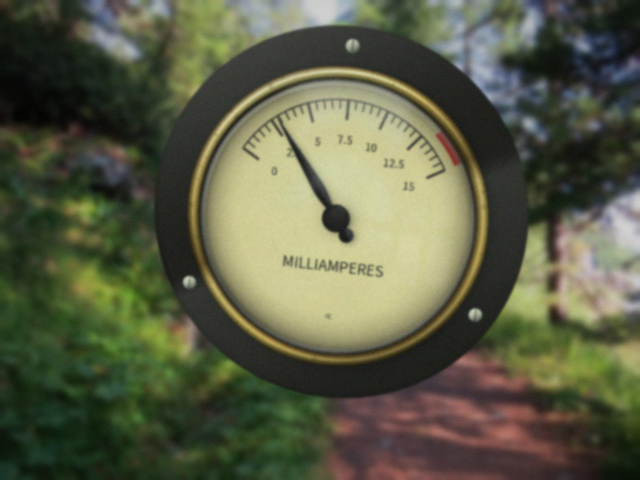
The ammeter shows 3,mA
